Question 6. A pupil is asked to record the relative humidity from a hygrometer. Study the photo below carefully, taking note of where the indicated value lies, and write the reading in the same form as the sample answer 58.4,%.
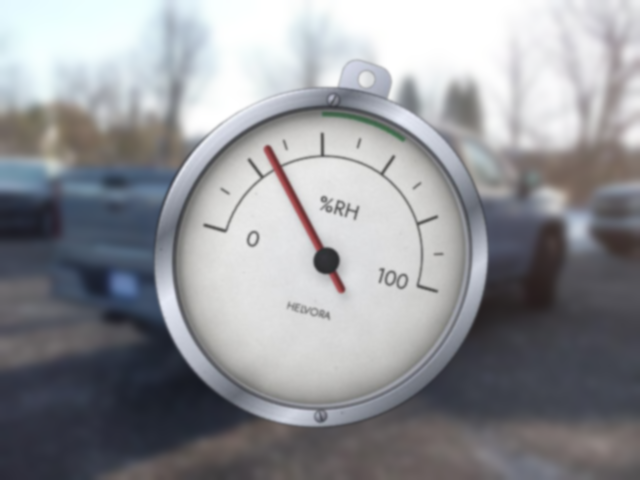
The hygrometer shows 25,%
